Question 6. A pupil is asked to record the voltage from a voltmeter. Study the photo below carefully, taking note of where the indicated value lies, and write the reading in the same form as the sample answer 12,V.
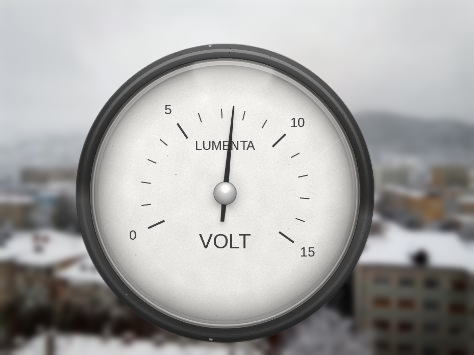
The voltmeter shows 7.5,V
